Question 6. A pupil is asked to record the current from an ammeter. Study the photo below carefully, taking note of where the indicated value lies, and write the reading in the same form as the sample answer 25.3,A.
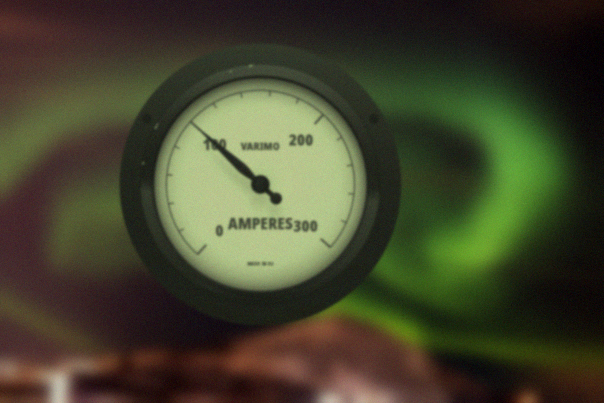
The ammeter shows 100,A
